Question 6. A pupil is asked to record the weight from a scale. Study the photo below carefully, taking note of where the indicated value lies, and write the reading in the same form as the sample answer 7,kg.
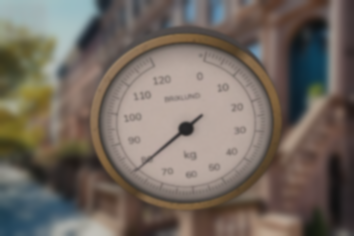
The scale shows 80,kg
